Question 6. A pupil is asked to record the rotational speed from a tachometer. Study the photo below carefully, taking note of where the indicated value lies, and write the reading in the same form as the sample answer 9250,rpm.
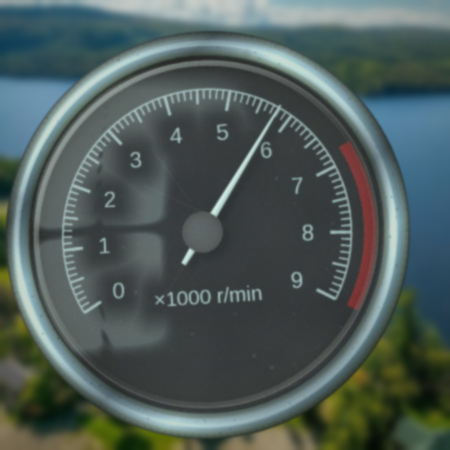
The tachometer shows 5800,rpm
